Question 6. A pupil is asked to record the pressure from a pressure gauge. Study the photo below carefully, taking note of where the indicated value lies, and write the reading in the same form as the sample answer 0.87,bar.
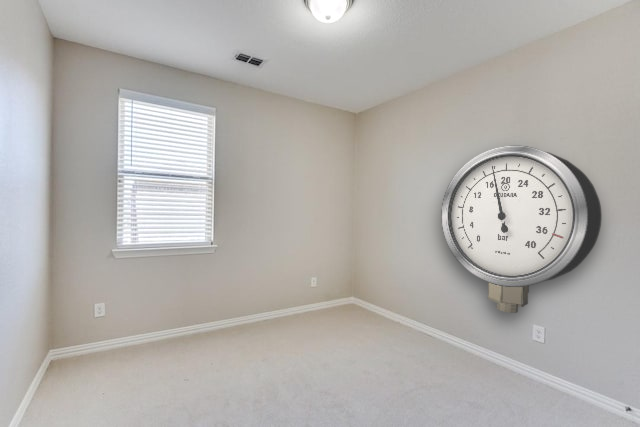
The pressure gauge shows 18,bar
